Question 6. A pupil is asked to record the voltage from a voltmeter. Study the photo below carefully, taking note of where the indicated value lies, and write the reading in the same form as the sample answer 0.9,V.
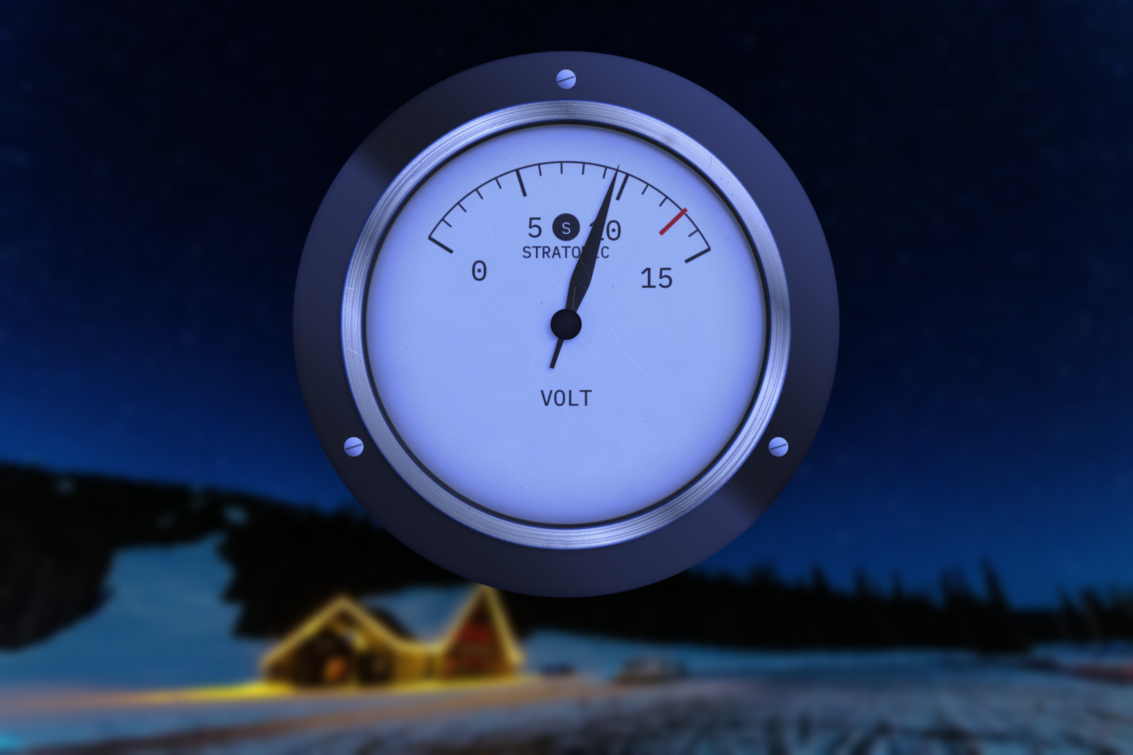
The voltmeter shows 9.5,V
